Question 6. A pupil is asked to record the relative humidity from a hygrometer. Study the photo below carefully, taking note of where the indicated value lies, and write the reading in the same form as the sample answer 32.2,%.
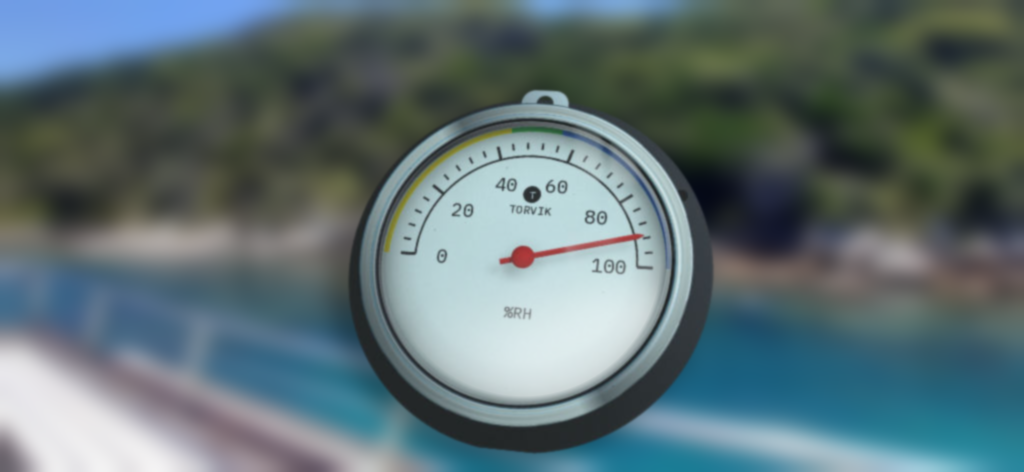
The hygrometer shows 92,%
